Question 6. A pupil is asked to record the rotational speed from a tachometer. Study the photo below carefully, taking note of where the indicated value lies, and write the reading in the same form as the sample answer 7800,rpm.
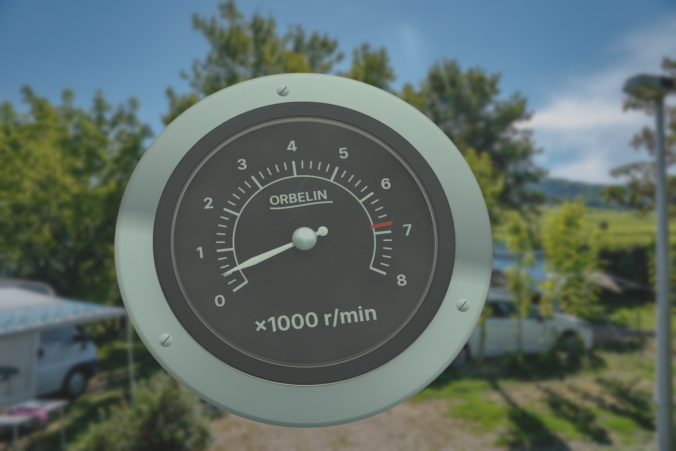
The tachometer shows 400,rpm
